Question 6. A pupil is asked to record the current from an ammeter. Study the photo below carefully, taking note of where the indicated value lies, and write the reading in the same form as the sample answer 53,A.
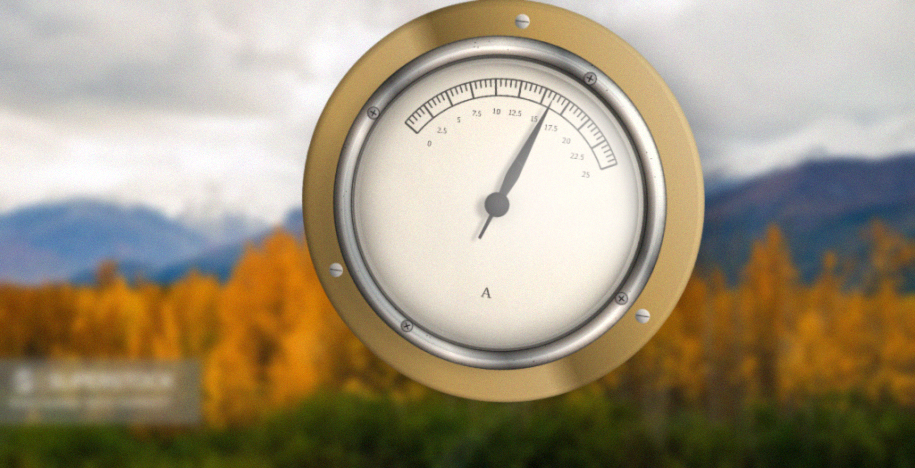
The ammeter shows 16,A
